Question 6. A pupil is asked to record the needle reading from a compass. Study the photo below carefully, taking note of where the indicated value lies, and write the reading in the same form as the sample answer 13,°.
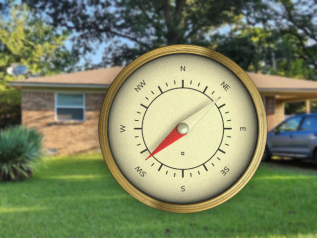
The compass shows 230,°
